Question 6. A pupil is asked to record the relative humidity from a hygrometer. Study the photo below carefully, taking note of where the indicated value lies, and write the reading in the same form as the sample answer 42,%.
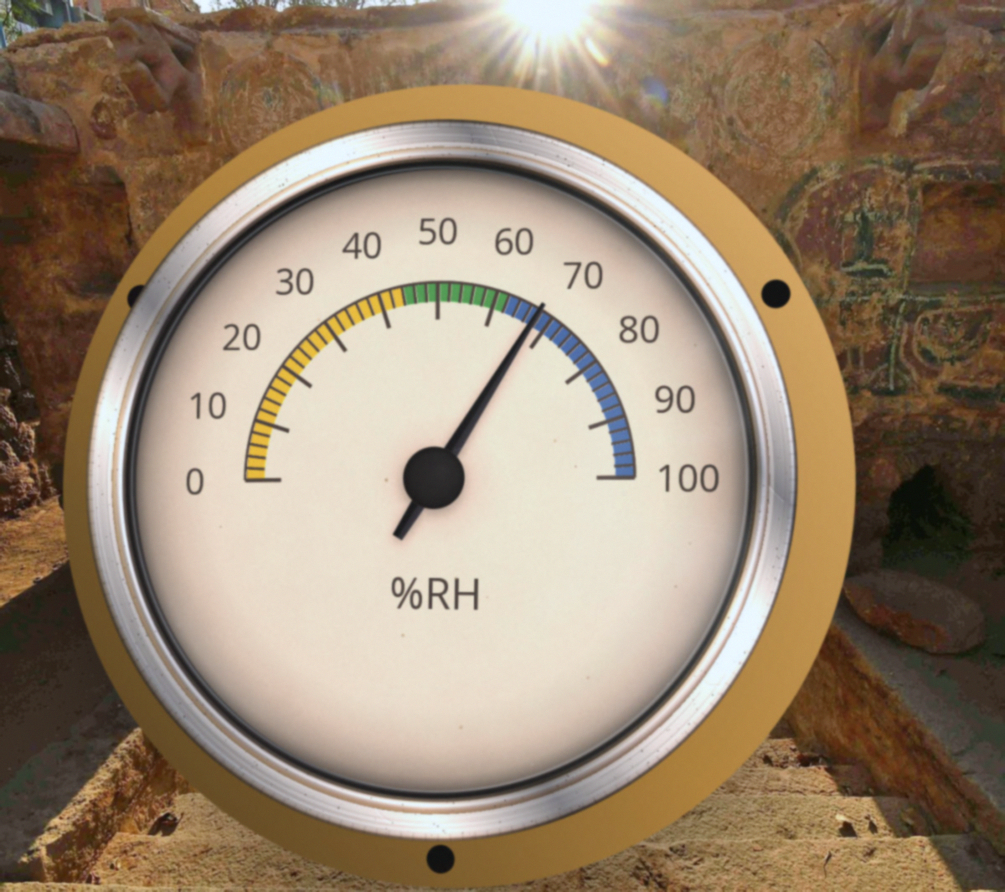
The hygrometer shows 68,%
